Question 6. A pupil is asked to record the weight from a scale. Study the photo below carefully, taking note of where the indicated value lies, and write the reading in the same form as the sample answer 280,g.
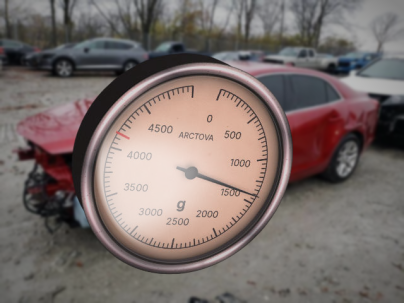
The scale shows 1400,g
